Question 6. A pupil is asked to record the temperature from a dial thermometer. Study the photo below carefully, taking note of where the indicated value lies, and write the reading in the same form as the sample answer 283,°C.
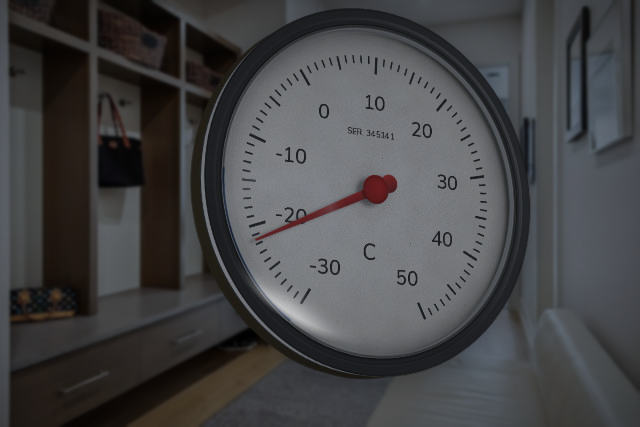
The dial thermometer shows -21.5,°C
